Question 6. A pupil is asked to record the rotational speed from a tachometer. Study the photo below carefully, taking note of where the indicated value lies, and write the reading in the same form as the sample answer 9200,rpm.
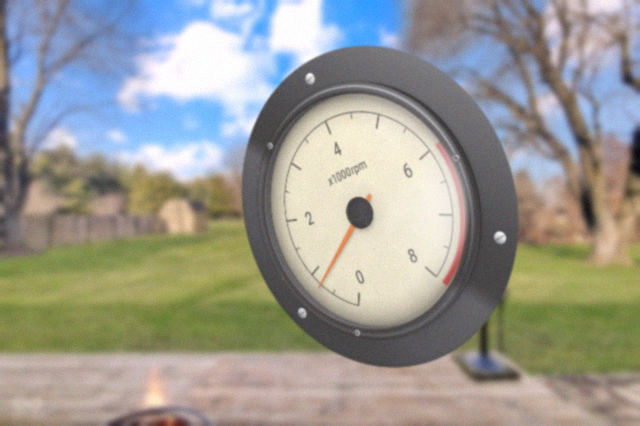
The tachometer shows 750,rpm
